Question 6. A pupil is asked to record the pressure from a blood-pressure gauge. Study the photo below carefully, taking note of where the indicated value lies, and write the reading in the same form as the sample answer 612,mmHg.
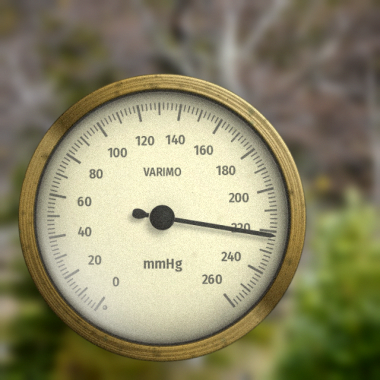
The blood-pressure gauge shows 222,mmHg
